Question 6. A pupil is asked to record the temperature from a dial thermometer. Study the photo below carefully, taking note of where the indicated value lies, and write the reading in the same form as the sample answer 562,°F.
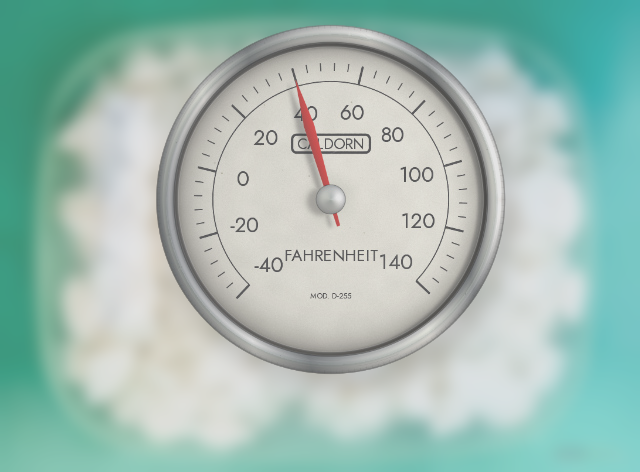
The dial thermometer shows 40,°F
